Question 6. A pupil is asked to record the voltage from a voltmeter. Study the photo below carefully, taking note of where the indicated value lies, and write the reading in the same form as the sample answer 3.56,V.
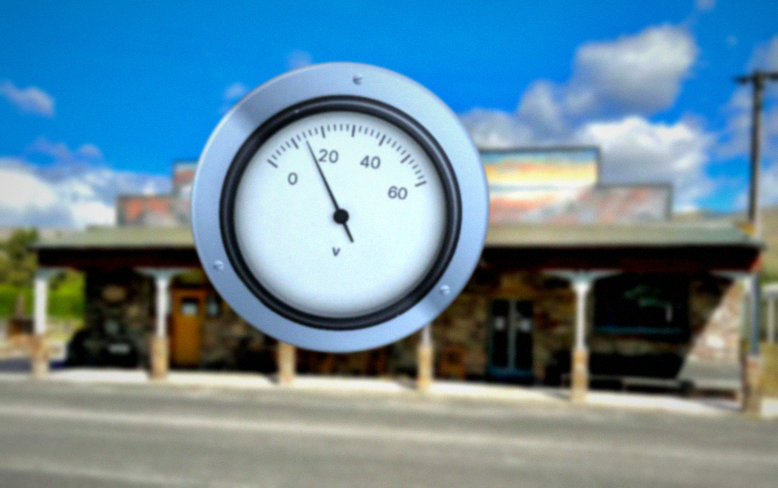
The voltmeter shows 14,V
